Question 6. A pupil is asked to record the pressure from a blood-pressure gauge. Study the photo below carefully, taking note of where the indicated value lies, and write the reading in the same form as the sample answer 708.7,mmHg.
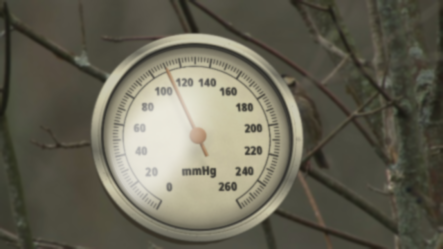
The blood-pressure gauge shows 110,mmHg
